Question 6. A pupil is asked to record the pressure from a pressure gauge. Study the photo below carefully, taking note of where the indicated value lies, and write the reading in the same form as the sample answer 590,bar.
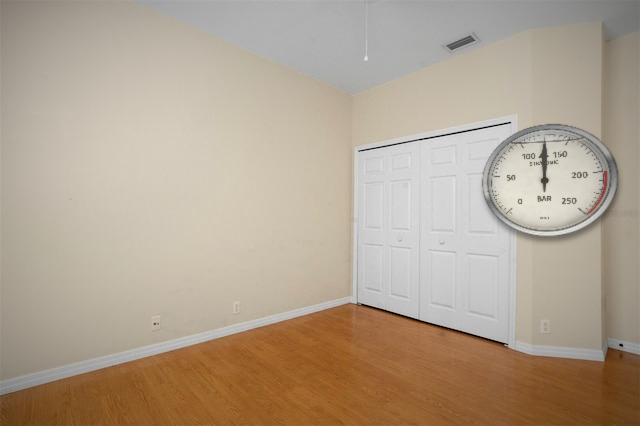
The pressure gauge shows 125,bar
